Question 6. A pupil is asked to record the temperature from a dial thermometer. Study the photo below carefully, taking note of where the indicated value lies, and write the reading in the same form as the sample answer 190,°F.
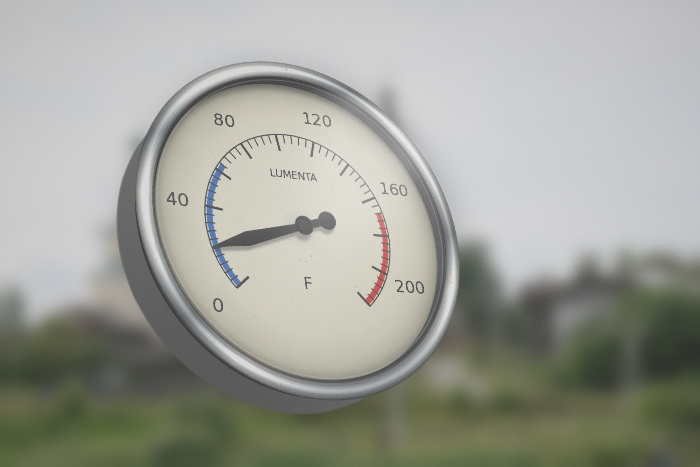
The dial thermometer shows 20,°F
